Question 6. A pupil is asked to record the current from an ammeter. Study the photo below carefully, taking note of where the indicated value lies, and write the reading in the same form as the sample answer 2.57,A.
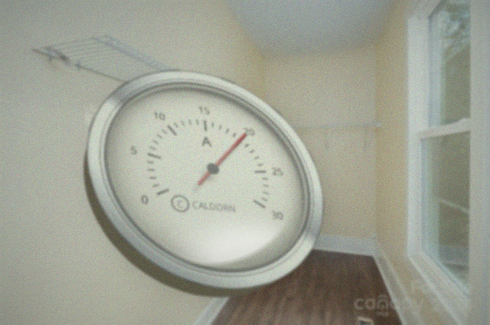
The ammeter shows 20,A
